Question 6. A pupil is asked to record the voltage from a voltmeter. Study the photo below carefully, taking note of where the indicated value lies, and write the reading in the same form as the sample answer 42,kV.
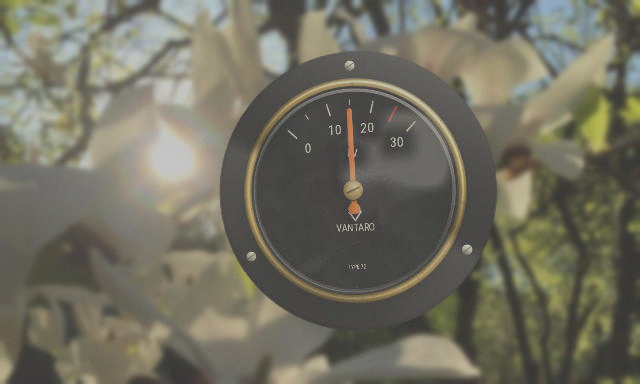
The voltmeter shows 15,kV
